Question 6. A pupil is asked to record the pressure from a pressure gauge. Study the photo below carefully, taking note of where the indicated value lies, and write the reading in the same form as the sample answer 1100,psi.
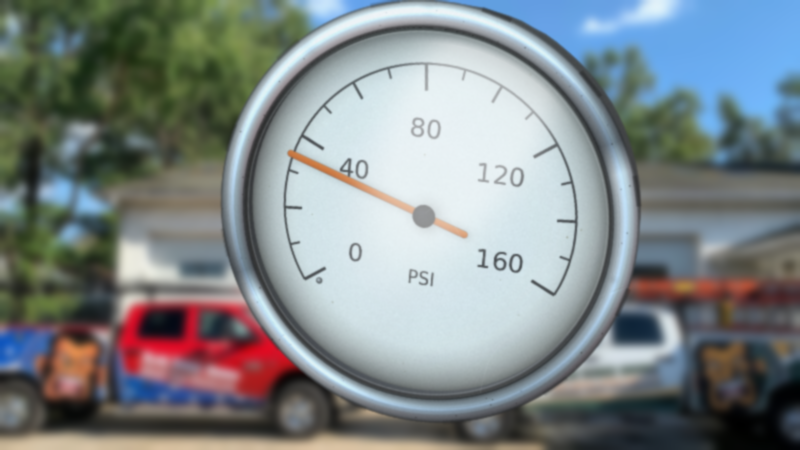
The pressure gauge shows 35,psi
